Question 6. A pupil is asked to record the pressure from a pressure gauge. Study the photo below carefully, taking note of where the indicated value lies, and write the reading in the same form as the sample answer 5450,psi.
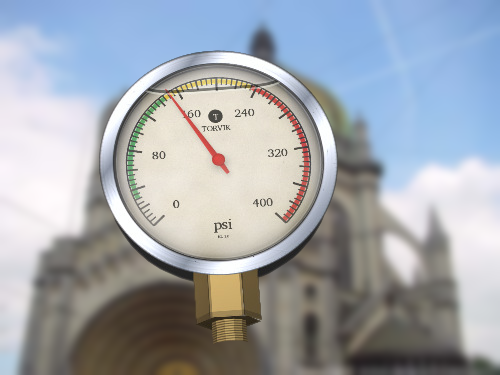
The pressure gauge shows 150,psi
